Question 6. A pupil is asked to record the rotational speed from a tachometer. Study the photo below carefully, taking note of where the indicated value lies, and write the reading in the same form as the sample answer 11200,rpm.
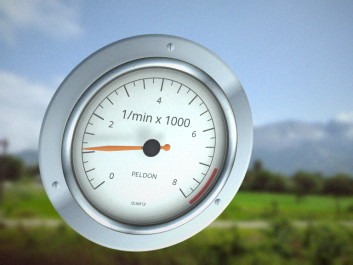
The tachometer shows 1125,rpm
